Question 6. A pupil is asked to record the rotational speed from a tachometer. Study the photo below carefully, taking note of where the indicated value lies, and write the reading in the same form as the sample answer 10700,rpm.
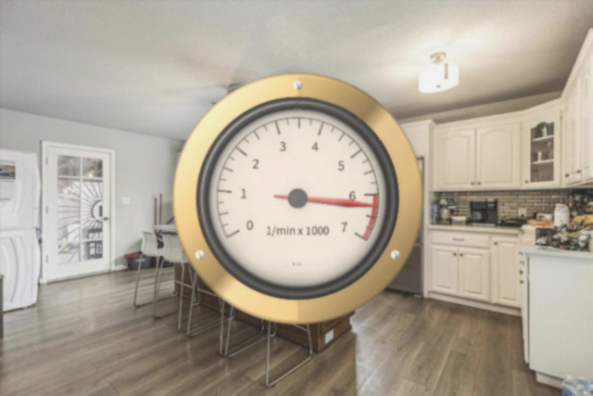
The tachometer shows 6250,rpm
